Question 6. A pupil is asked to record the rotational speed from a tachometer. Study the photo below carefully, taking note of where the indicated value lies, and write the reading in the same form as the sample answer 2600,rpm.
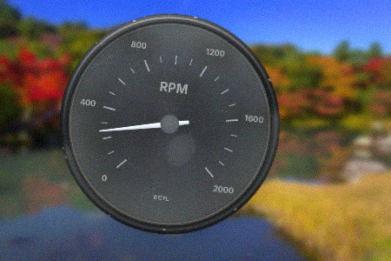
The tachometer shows 250,rpm
